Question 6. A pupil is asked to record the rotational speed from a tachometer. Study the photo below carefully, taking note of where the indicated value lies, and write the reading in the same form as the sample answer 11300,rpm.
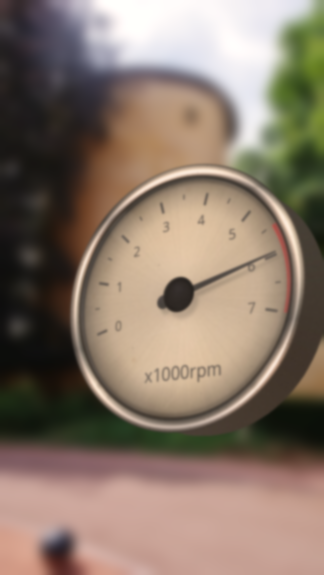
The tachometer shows 6000,rpm
